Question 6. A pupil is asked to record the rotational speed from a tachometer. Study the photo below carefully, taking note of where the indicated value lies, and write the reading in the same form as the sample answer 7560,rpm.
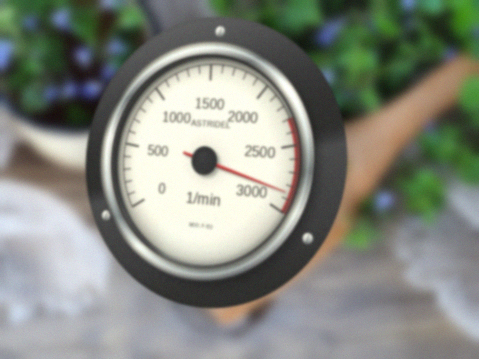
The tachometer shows 2850,rpm
